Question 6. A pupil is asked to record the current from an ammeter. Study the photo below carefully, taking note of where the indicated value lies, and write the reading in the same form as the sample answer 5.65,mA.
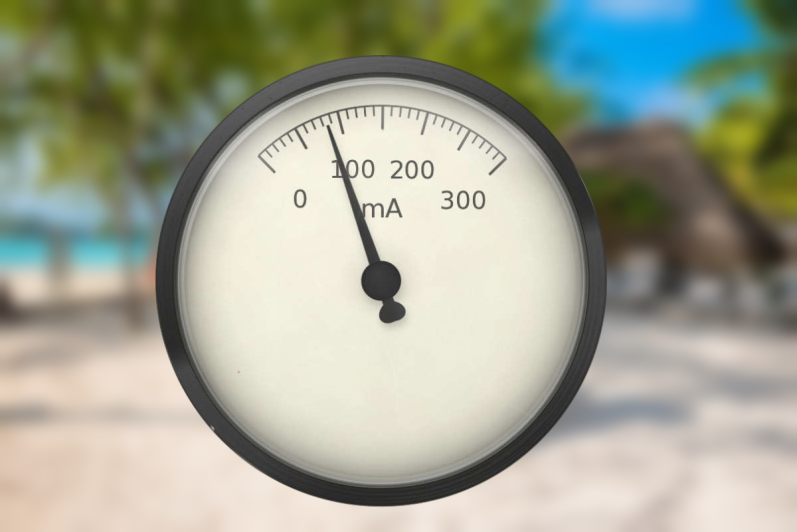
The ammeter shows 85,mA
